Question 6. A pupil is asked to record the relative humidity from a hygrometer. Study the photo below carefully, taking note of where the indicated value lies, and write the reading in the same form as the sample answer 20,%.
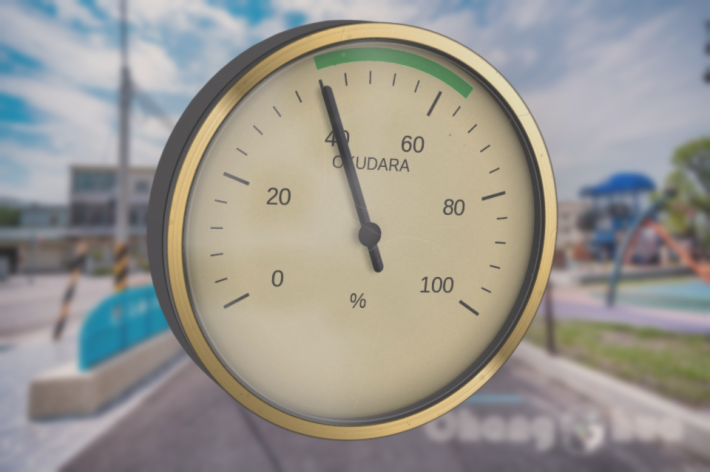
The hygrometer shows 40,%
